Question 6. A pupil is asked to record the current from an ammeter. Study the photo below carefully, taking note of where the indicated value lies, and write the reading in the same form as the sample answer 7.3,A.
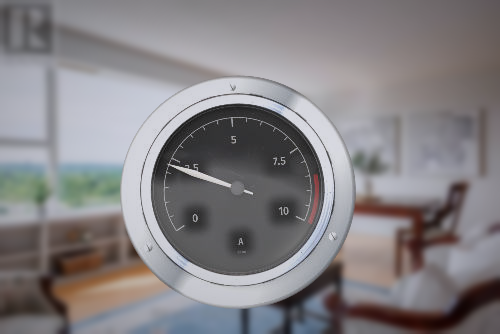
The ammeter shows 2.25,A
